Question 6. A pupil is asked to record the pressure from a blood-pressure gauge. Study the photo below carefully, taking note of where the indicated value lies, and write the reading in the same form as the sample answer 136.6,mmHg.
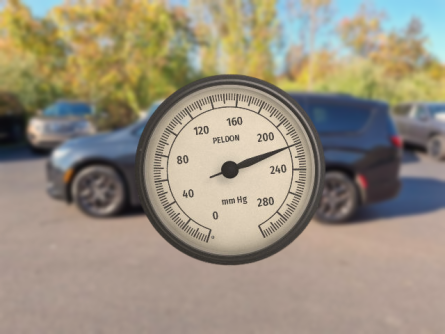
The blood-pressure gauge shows 220,mmHg
